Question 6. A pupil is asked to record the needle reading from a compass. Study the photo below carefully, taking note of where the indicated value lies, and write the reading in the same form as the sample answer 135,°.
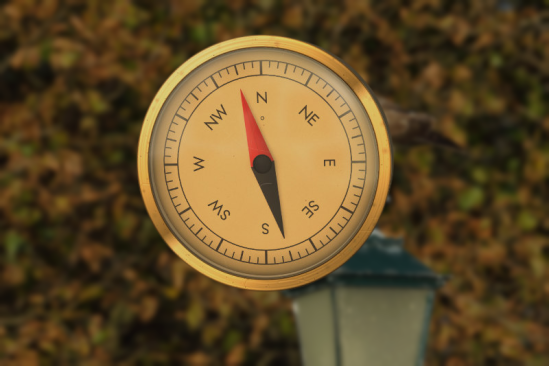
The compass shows 345,°
